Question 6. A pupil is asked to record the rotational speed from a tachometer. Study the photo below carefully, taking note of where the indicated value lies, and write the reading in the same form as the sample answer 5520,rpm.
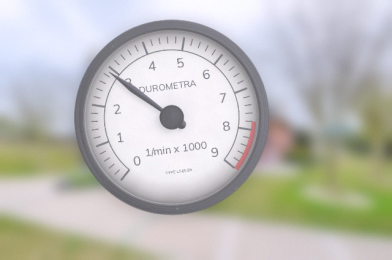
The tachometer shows 2900,rpm
